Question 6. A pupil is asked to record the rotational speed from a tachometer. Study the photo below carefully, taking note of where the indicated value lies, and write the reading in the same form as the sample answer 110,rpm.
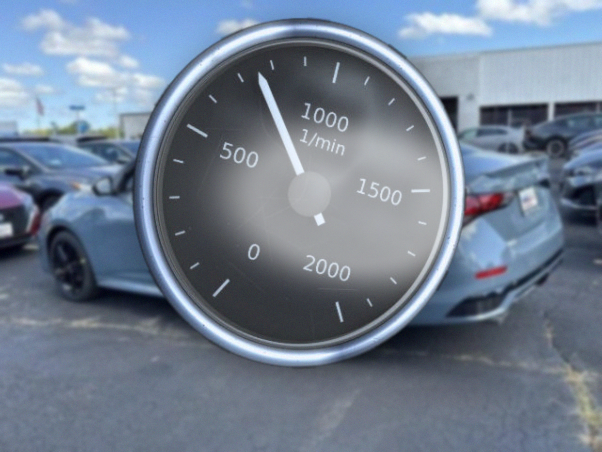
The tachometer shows 750,rpm
